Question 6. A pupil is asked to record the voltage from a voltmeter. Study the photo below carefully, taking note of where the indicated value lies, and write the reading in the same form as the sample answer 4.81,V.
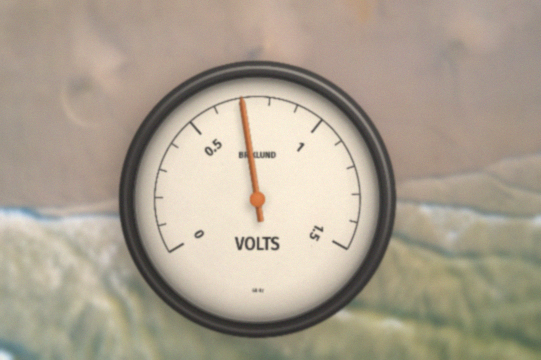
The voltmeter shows 0.7,V
